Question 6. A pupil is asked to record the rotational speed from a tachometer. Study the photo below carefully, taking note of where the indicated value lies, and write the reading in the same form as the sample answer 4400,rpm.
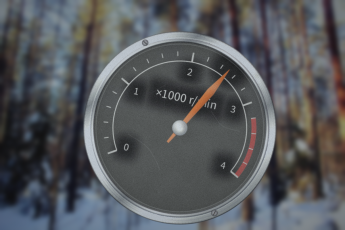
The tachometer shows 2500,rpm
